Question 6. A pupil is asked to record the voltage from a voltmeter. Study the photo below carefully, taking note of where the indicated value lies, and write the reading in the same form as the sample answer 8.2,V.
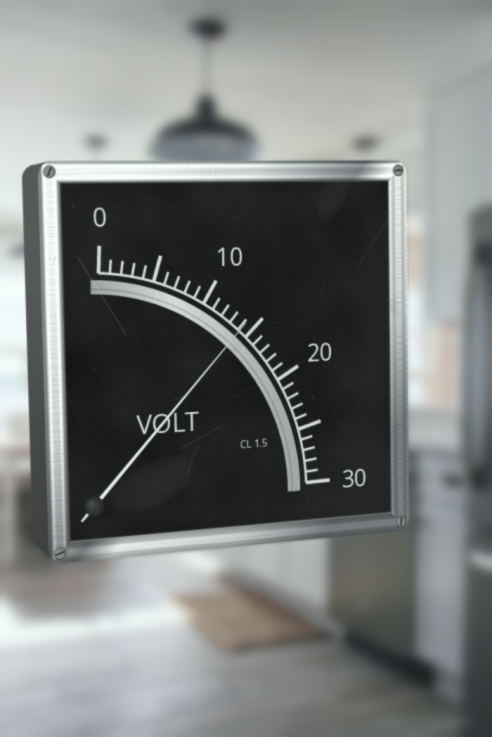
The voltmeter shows 14,V
